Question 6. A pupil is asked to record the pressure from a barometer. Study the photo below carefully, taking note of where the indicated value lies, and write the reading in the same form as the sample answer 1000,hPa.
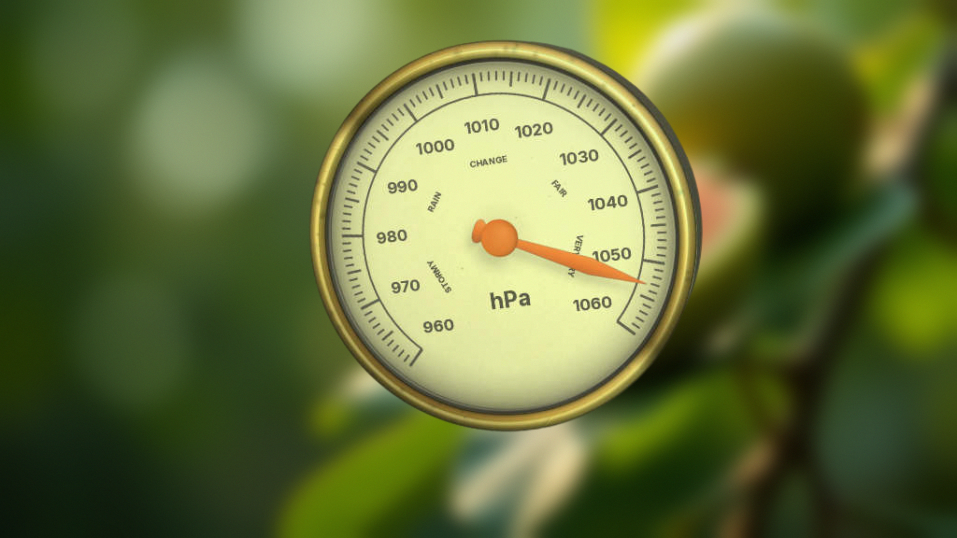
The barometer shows 1053,hPa
